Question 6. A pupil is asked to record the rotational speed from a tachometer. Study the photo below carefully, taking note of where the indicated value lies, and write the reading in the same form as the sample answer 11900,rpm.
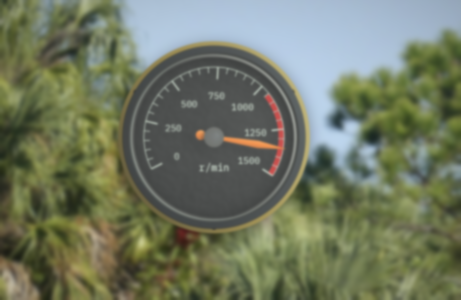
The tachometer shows 1350,rpm
